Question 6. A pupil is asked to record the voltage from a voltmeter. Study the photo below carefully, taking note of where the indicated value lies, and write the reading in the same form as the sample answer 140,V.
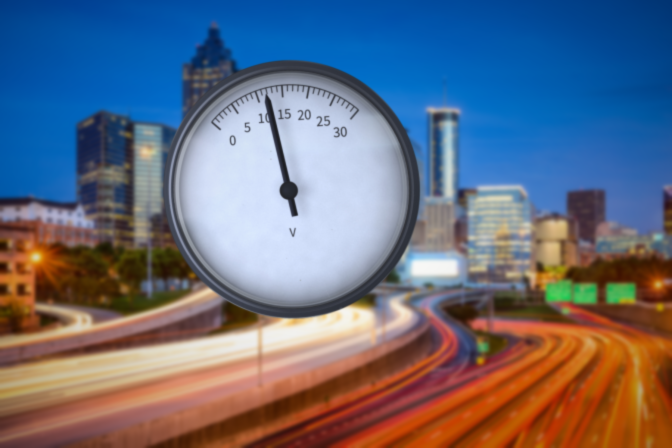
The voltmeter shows 12,V
